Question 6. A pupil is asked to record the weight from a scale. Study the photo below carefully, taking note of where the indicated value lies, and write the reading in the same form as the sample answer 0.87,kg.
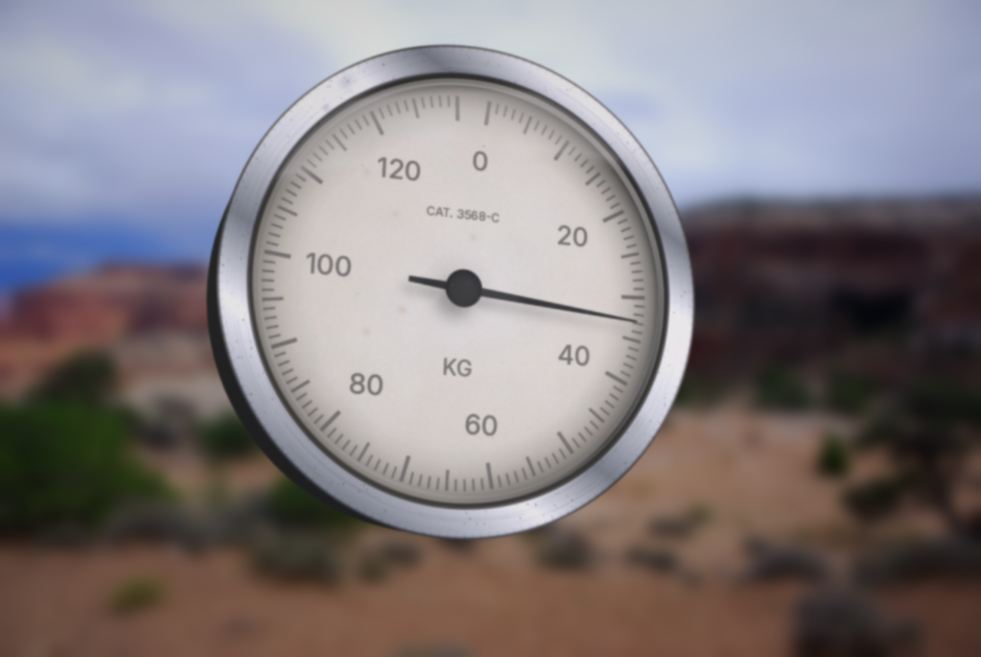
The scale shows 33,kg
